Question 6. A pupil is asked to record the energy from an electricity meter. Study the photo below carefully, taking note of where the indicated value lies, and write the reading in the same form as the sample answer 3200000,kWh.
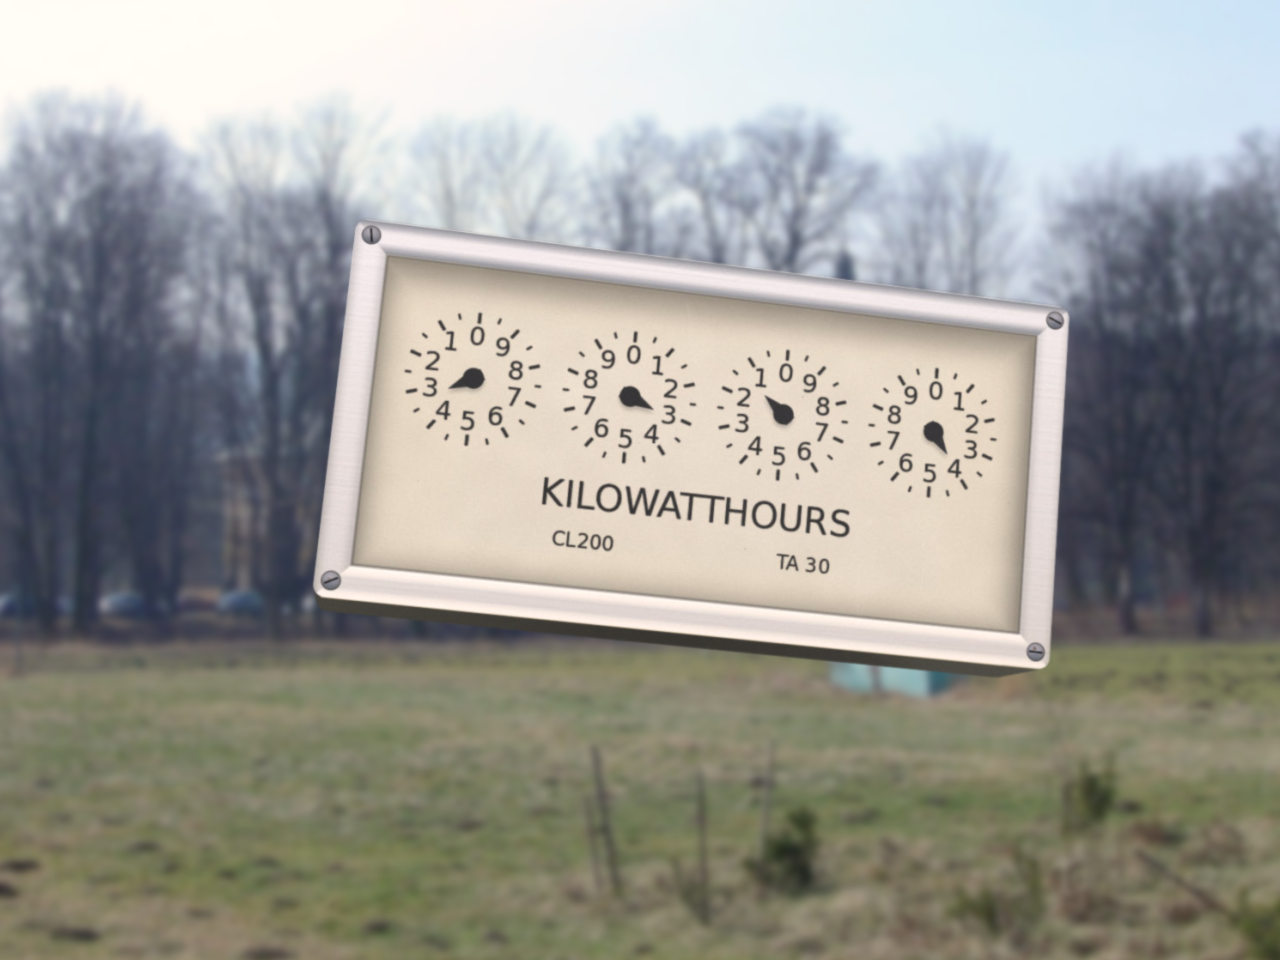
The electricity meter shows 3314,kWh
